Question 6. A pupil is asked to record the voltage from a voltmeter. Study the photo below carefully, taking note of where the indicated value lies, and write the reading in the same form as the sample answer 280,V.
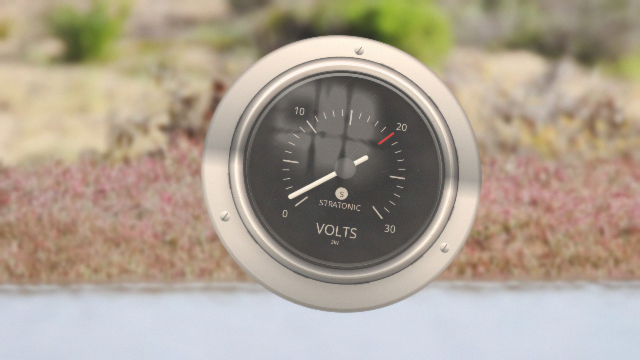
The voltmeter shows 1,V
